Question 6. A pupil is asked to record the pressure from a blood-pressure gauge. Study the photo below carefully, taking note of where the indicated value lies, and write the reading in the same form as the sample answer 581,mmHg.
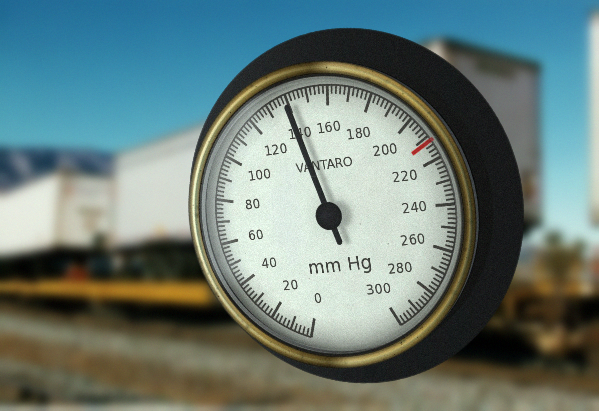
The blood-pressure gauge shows 140,mmHg
